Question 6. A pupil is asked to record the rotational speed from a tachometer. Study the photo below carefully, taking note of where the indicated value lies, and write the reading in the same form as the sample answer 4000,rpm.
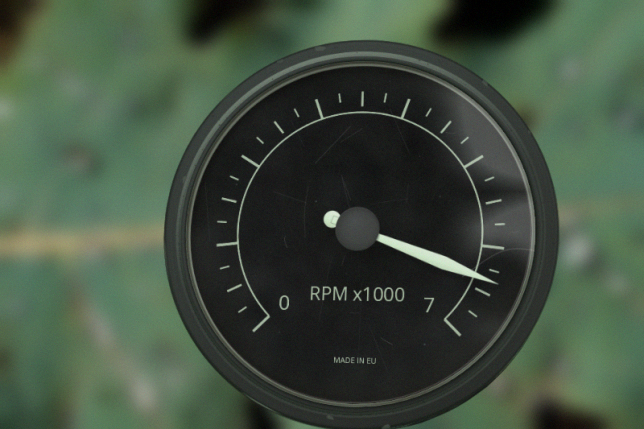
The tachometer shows 6375,rpm
